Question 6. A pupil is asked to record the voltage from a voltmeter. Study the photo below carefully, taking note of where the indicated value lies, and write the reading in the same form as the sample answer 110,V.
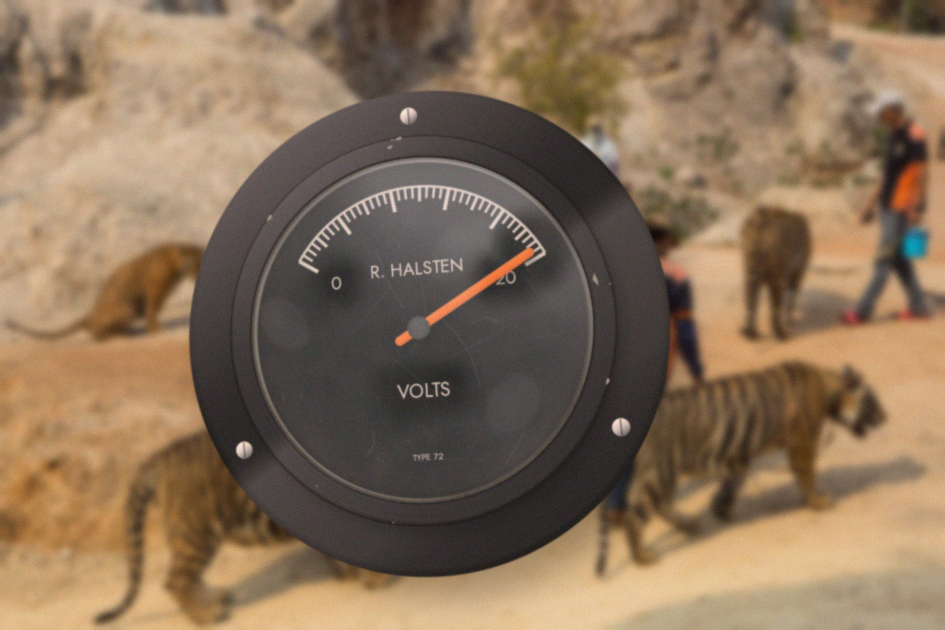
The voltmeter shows 19.5,V
